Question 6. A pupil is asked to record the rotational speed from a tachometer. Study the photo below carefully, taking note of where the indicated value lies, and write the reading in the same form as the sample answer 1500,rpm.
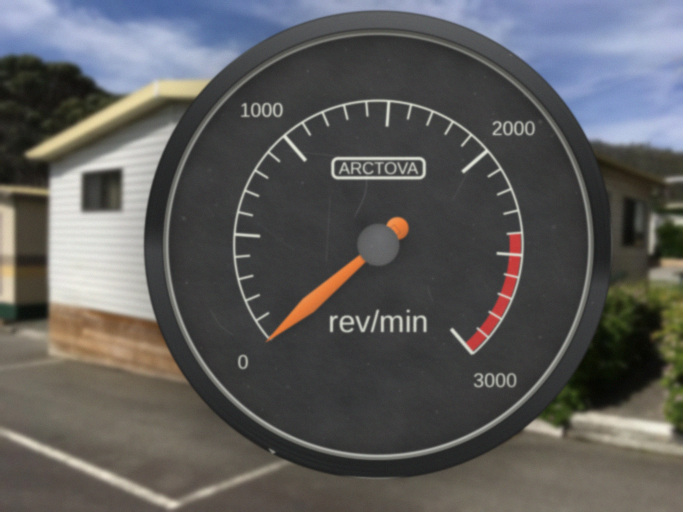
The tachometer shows 0,rpm
